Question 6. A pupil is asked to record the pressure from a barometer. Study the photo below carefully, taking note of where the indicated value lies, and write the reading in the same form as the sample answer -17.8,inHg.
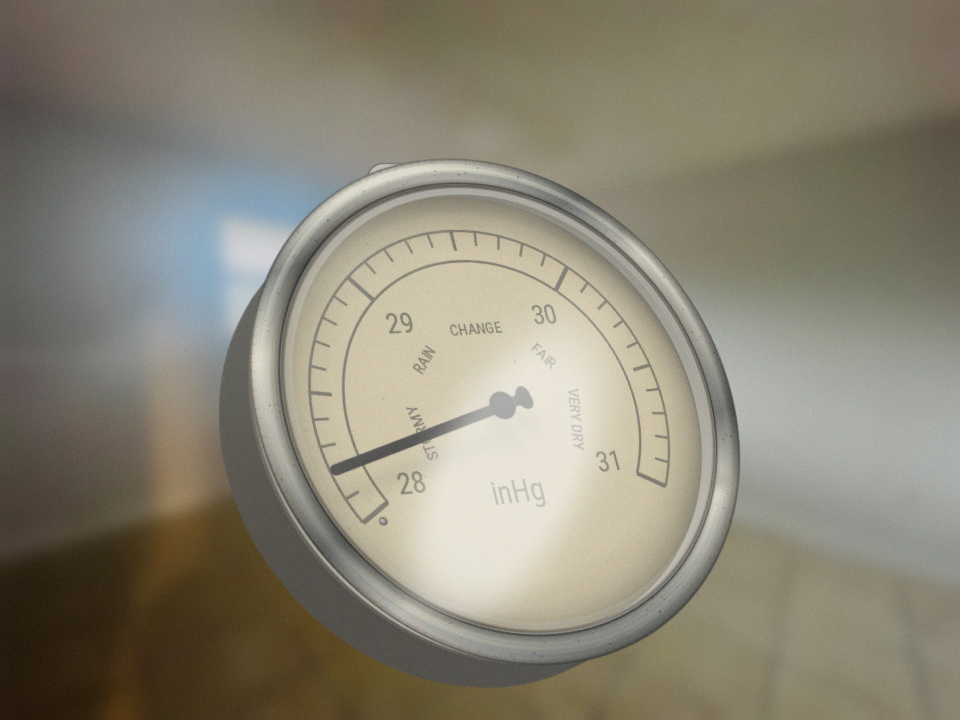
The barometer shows 28.2,inHg
